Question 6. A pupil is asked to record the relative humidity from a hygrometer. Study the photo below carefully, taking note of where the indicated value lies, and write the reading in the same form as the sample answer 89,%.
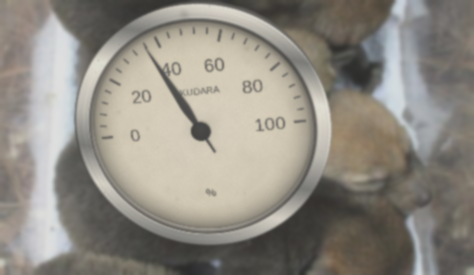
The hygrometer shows 36,%
